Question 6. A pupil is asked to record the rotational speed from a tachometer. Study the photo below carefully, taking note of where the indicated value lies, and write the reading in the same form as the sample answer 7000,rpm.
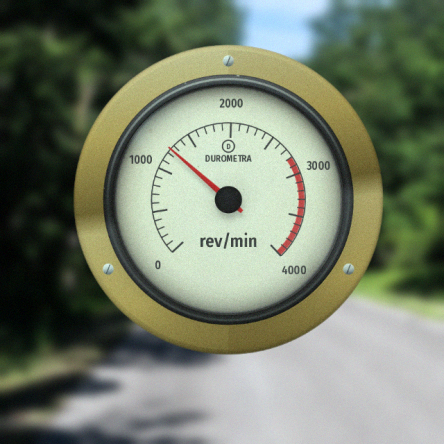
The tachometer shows 1250,rpm
